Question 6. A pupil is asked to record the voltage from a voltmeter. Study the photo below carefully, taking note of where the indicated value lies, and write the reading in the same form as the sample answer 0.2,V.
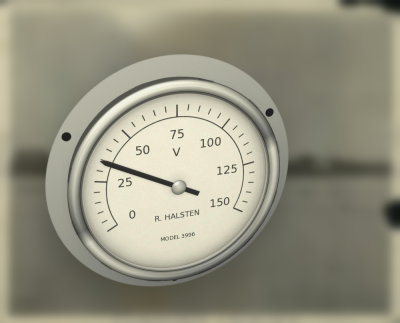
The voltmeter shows 35,V
